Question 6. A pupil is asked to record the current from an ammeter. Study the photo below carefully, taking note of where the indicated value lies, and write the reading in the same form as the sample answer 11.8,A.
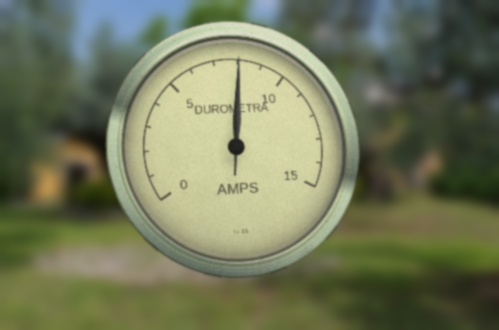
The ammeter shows 8,A
